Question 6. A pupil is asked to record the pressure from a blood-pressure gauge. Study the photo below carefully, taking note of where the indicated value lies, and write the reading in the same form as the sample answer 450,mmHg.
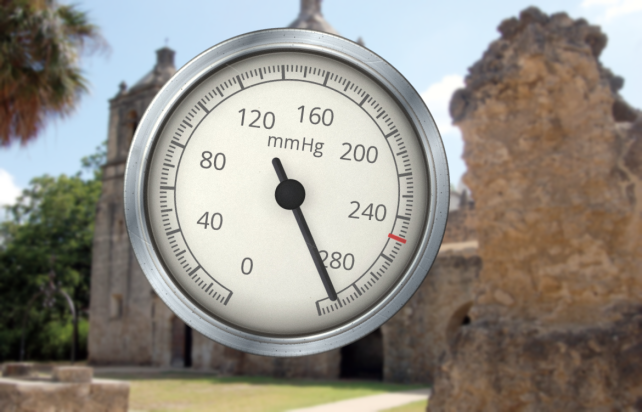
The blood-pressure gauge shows 292,mmHg
